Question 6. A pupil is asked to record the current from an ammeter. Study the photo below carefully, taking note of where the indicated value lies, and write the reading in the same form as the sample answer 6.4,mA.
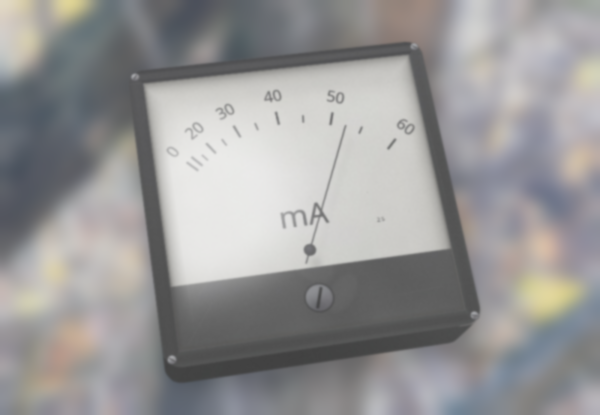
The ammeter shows 52.5,mA
